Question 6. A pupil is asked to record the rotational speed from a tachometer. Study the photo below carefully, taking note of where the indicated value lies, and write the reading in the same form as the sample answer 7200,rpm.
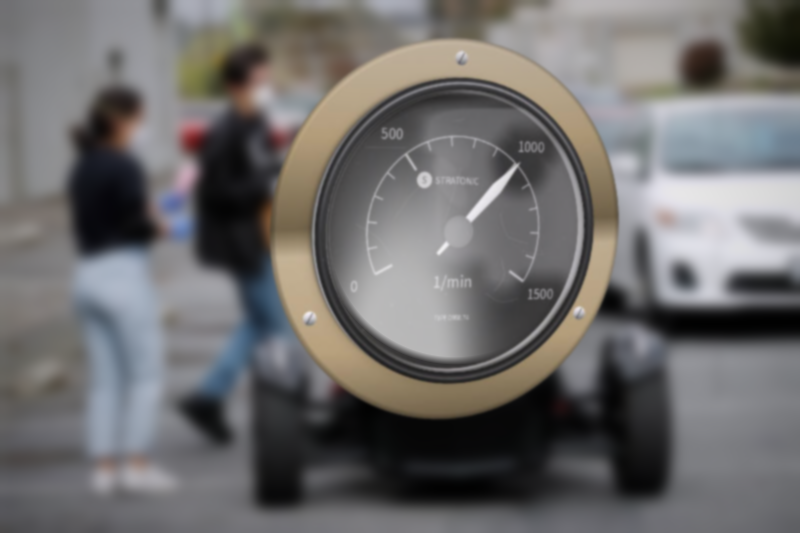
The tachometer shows 1000,rpm
